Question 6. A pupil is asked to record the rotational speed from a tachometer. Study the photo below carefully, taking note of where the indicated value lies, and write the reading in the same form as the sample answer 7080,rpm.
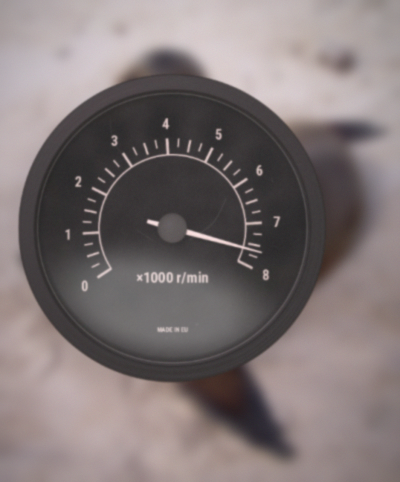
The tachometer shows 7625,rpm
